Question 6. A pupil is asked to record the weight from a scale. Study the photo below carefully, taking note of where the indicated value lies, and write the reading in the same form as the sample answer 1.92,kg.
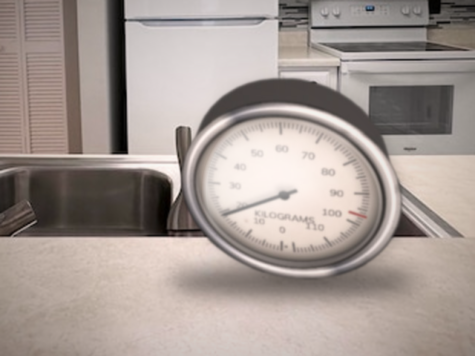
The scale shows 20,kg
